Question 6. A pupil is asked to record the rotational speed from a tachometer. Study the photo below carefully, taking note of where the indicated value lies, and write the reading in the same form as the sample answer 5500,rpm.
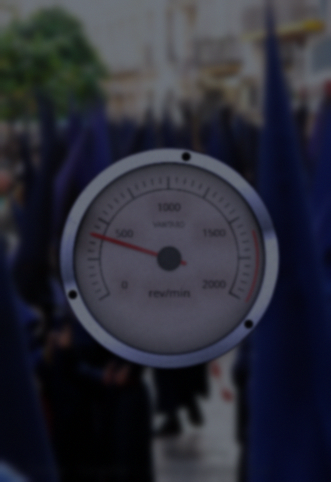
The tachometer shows 400,rpm
